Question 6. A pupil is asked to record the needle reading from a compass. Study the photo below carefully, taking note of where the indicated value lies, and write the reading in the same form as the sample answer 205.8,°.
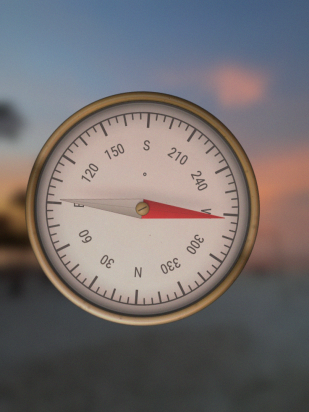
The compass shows 272.5,°
